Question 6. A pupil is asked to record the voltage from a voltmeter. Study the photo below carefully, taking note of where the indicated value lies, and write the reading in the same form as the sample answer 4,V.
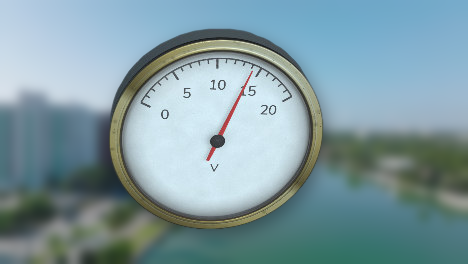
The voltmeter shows 14,V
